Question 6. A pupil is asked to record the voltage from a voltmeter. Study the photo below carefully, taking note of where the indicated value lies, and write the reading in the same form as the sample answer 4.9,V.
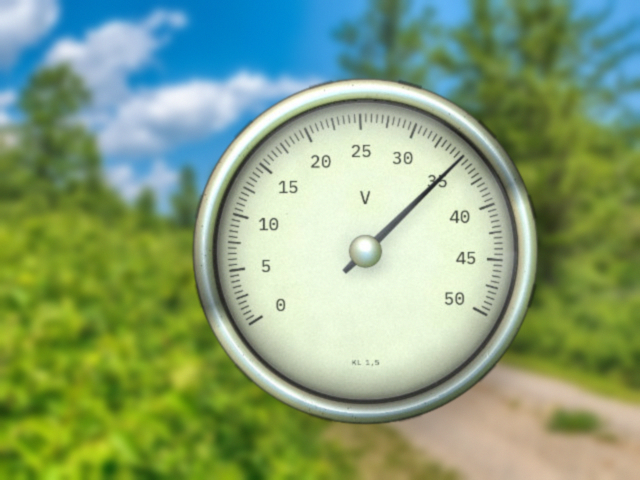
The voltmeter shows 35,V
